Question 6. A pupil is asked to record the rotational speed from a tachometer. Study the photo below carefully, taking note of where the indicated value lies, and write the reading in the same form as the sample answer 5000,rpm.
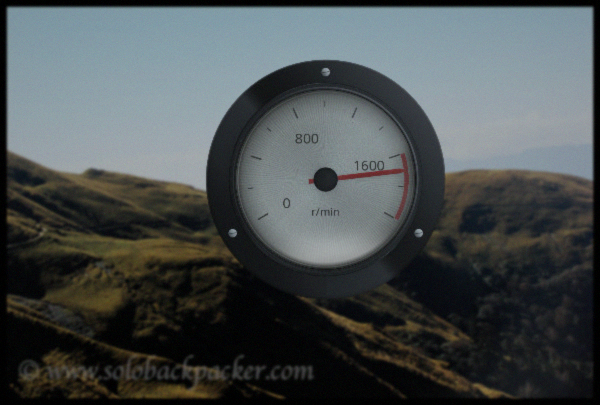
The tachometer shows 1700,rpm
